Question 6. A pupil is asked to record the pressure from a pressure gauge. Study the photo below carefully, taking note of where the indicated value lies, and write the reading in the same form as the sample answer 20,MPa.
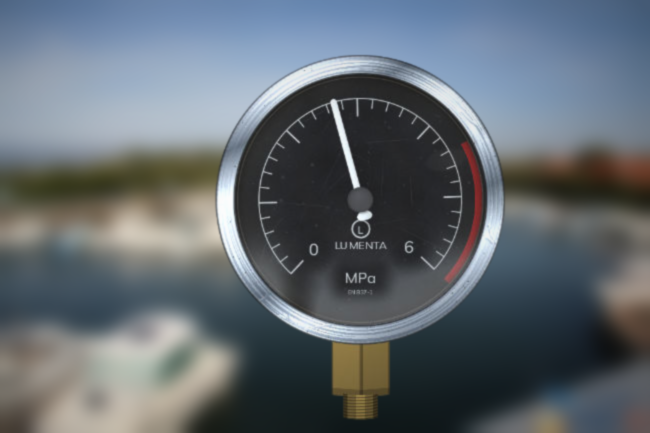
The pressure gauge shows 2.7,MPa
